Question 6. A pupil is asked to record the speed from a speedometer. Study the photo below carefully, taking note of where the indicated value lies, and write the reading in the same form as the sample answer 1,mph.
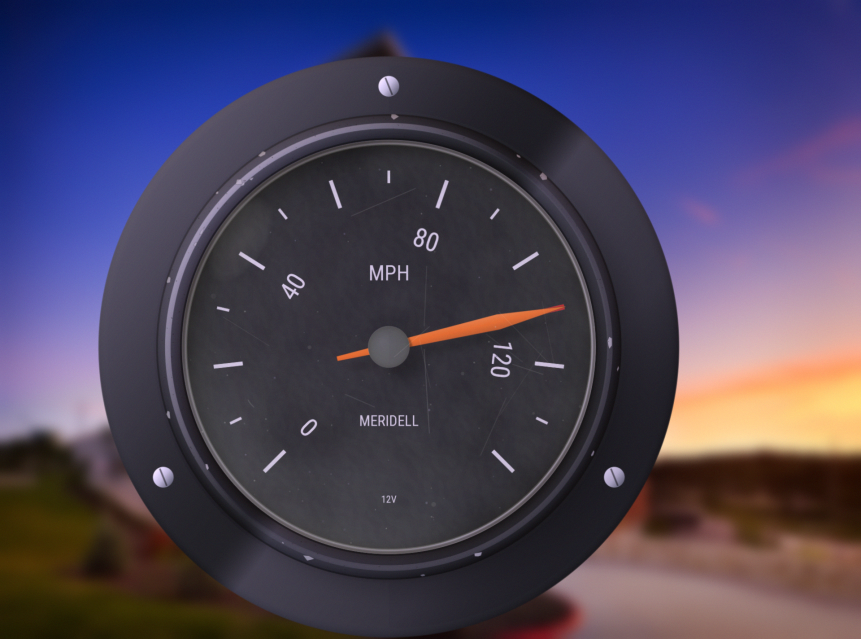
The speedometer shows 110,mph
